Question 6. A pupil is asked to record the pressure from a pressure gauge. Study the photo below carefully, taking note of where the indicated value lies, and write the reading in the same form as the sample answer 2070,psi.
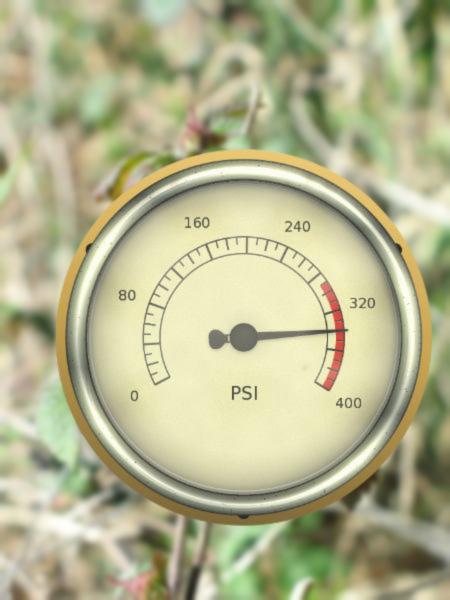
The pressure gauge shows 340,psi
